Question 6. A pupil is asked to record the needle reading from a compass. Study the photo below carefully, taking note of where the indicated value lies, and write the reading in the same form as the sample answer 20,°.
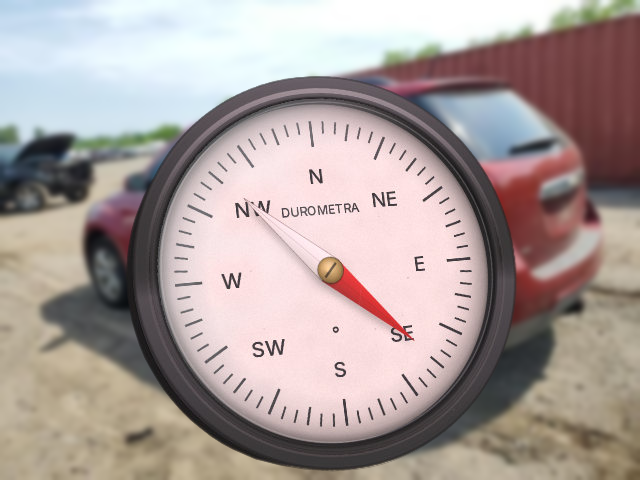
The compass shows 135,°
